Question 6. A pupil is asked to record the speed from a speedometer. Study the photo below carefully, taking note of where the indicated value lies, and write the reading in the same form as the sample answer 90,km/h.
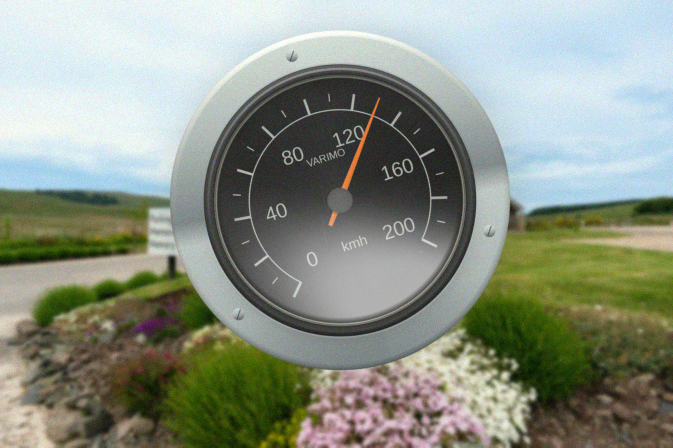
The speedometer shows 130,km/h
